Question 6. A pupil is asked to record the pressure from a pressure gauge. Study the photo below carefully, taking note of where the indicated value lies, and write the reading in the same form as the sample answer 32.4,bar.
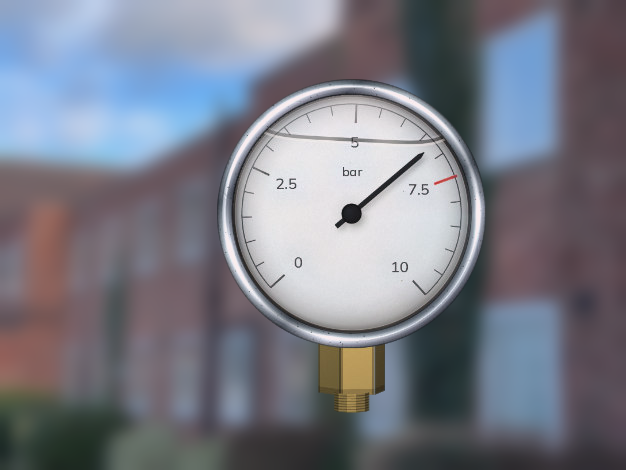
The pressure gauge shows 6.75,bar
